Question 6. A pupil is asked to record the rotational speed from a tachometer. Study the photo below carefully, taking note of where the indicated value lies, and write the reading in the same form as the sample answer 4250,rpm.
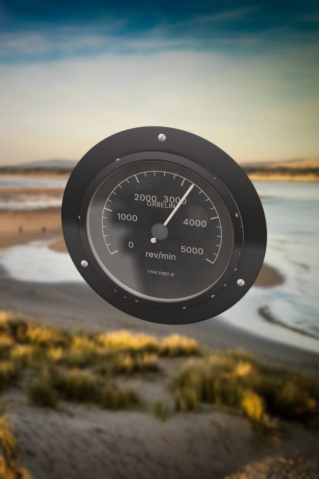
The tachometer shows 3200,rpm
